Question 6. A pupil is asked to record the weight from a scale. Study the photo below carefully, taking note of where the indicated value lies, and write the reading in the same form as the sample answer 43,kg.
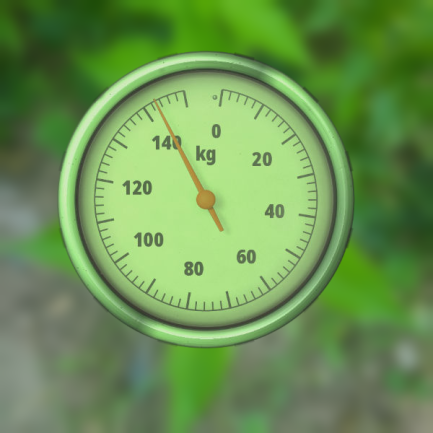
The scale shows 143,kg
